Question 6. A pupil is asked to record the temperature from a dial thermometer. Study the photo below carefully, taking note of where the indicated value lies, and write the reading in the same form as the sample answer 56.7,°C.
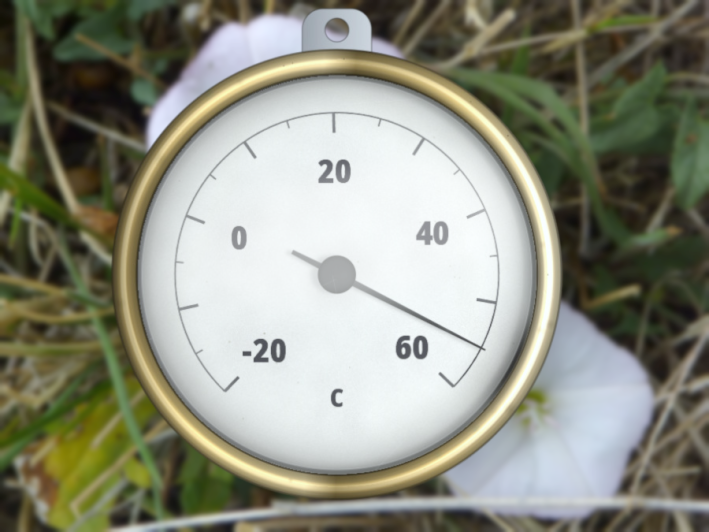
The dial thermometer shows 55,°C
